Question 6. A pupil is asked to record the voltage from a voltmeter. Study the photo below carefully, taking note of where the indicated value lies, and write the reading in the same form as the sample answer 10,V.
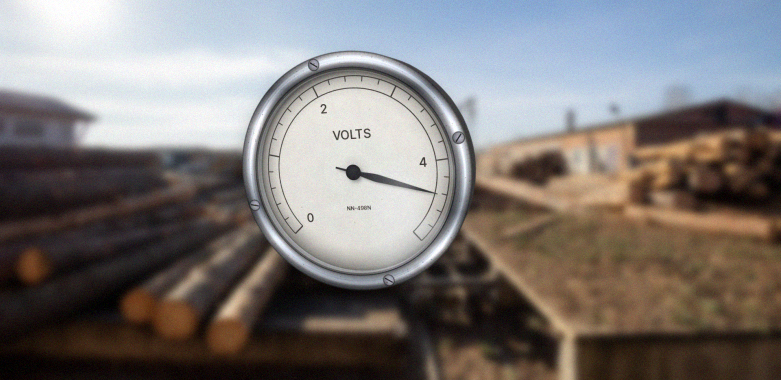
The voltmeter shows 4.4,V
